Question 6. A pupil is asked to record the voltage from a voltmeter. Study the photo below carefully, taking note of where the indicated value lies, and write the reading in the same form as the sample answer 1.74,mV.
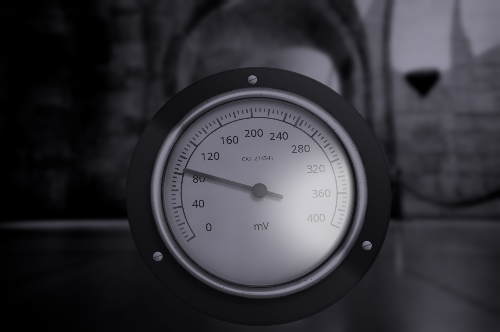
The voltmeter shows 85,mV
